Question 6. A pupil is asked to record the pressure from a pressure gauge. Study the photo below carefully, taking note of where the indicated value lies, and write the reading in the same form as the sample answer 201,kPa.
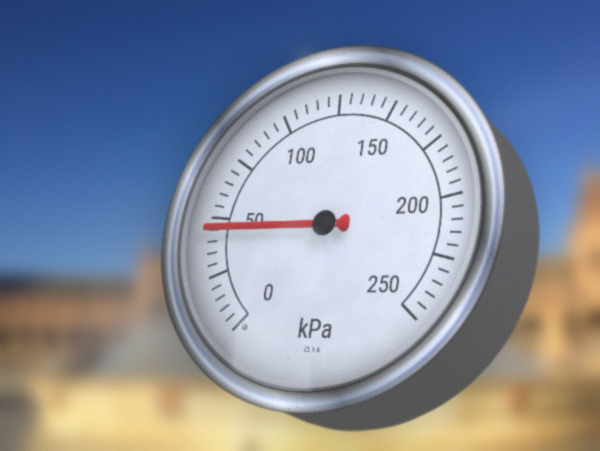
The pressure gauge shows 45,kPa
